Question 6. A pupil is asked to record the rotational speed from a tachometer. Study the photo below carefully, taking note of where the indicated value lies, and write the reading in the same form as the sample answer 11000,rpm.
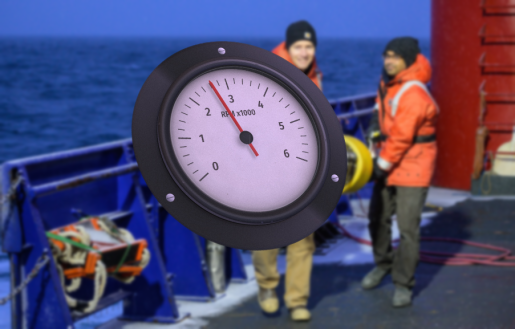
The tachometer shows 2600,rpm
